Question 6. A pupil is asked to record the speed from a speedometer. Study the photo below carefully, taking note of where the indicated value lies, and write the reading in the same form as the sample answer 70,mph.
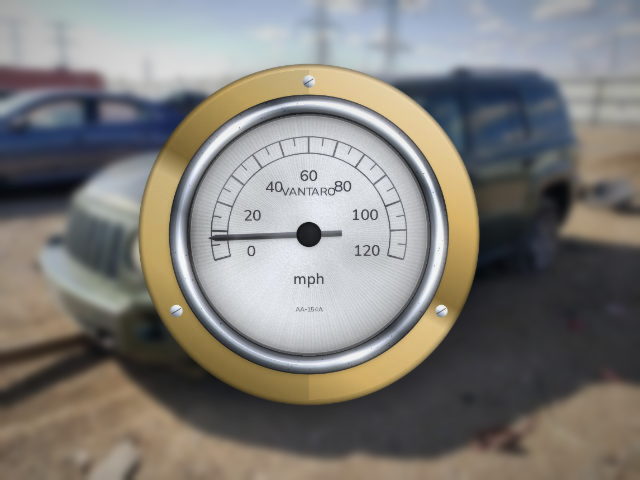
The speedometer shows 7.5,mph
